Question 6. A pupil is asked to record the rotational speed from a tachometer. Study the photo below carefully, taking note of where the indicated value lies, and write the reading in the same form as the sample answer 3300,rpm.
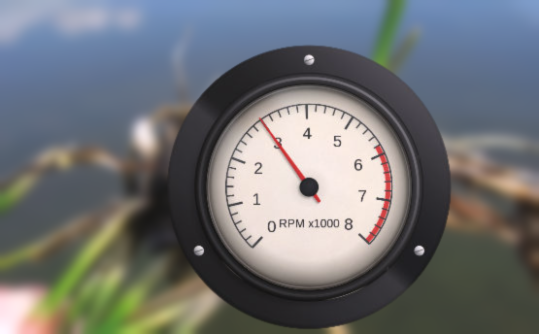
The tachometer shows 3000,rpm
